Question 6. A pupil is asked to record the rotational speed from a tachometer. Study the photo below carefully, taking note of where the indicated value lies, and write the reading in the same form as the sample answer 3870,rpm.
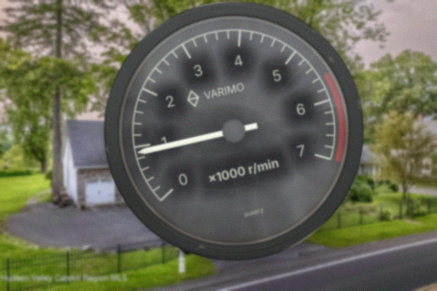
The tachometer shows 900,rpm
